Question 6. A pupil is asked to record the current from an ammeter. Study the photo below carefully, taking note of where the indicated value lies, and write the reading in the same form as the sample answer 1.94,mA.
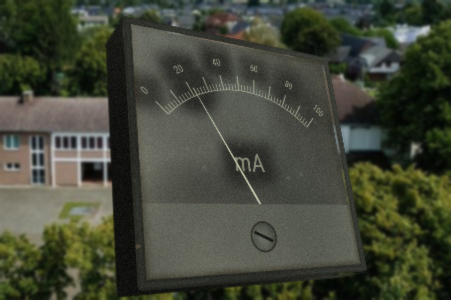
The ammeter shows 20,mA
